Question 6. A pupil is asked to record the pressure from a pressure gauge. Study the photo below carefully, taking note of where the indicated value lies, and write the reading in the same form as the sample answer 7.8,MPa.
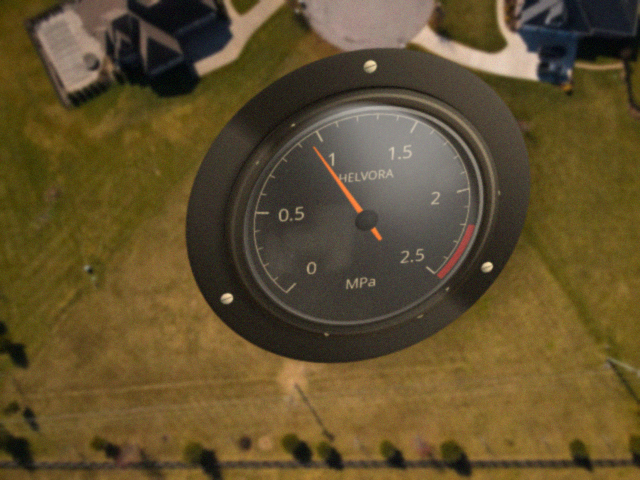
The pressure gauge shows 0.95,MPa
